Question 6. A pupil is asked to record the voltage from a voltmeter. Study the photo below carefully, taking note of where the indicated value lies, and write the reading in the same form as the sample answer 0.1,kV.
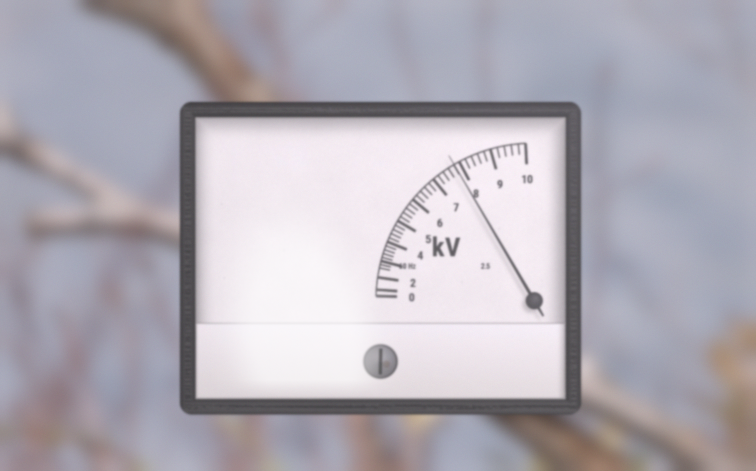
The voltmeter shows 7.8,kV
